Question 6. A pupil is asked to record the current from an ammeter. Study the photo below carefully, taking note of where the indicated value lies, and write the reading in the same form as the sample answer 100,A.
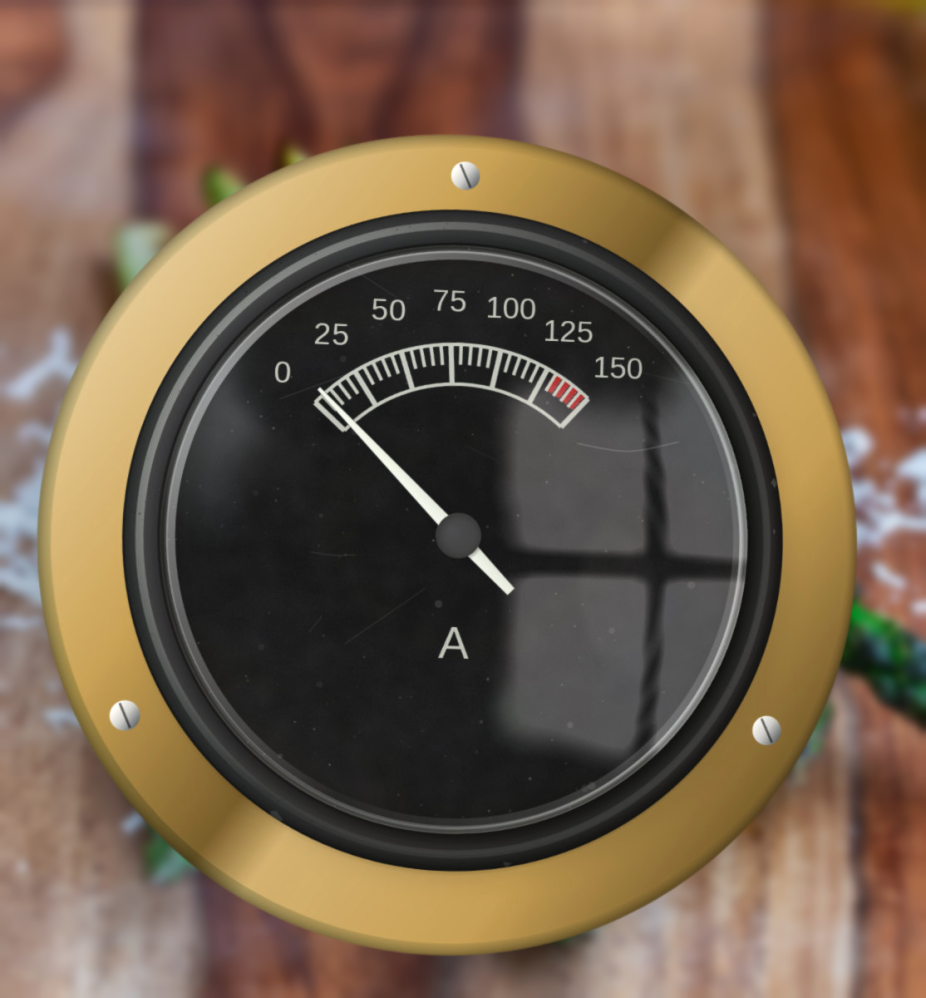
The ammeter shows 5,A
